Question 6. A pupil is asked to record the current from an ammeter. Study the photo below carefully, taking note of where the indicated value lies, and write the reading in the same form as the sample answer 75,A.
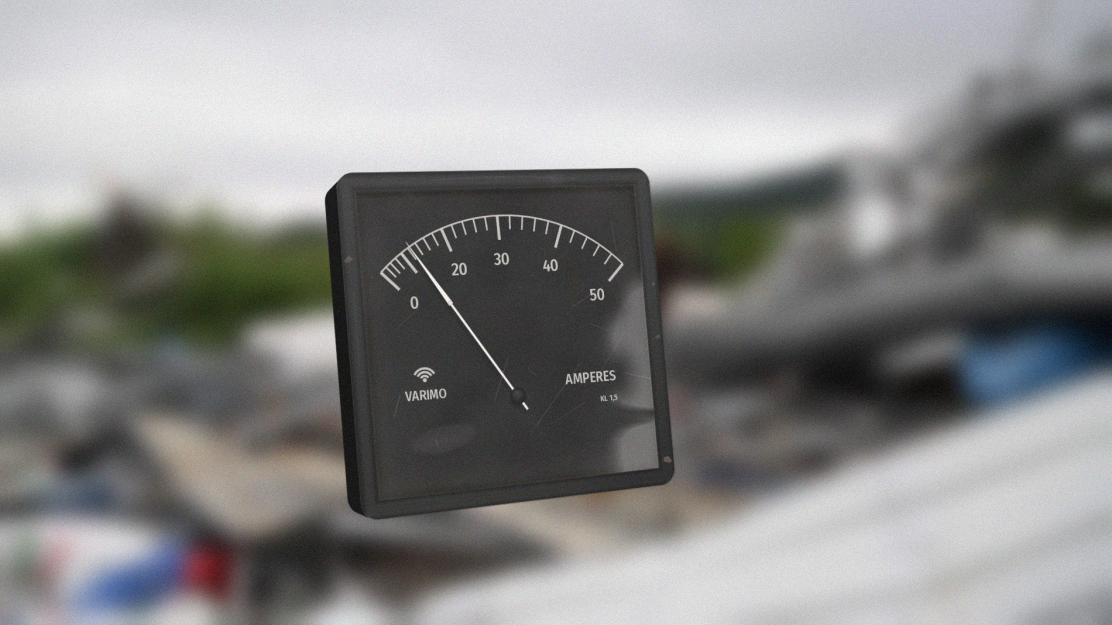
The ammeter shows 12,A
